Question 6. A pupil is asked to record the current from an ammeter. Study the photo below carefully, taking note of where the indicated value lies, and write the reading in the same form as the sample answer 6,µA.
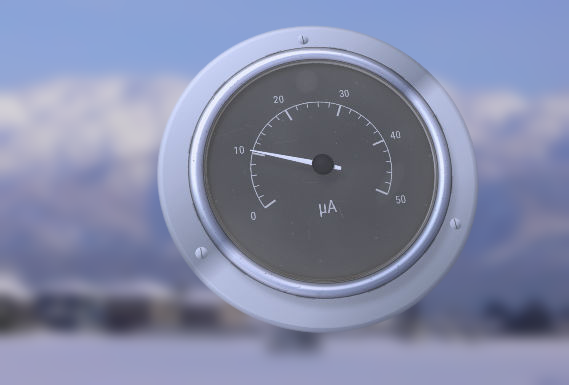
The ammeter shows 10,µA
